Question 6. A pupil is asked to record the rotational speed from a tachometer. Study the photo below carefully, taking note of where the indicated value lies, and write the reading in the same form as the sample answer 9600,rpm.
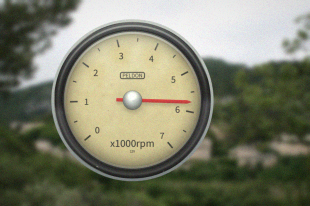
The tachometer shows 5750,rpm
